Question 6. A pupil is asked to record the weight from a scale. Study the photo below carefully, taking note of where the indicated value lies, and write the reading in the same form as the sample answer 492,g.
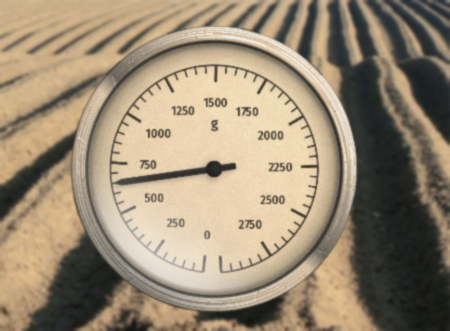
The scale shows 650,g
